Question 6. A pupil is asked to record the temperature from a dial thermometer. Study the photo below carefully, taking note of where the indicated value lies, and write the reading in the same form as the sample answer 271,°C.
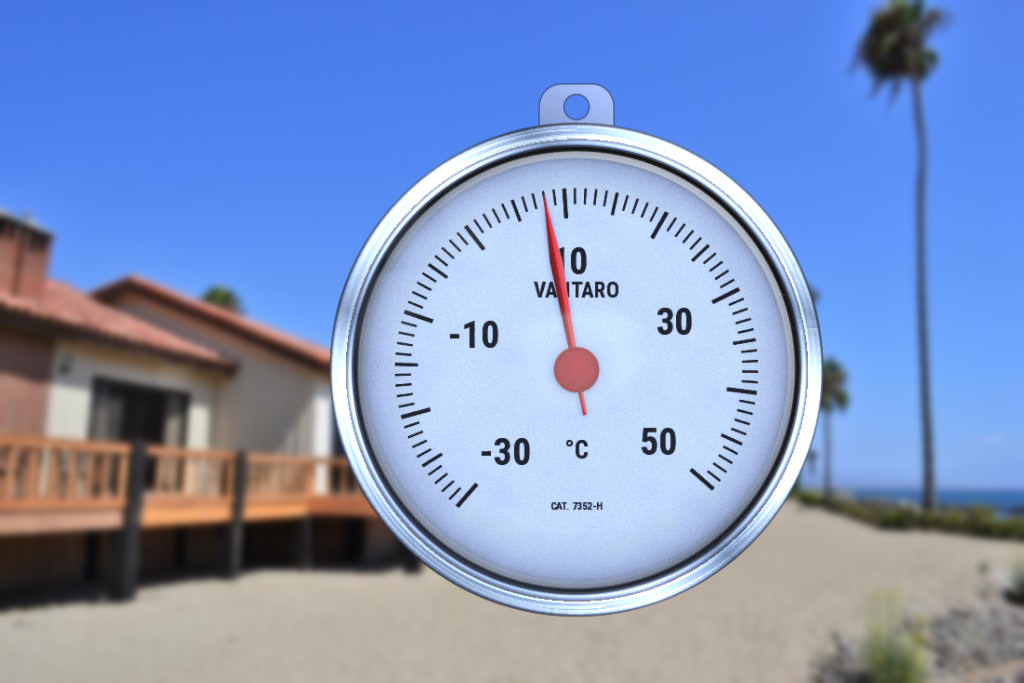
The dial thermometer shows 8,°C
